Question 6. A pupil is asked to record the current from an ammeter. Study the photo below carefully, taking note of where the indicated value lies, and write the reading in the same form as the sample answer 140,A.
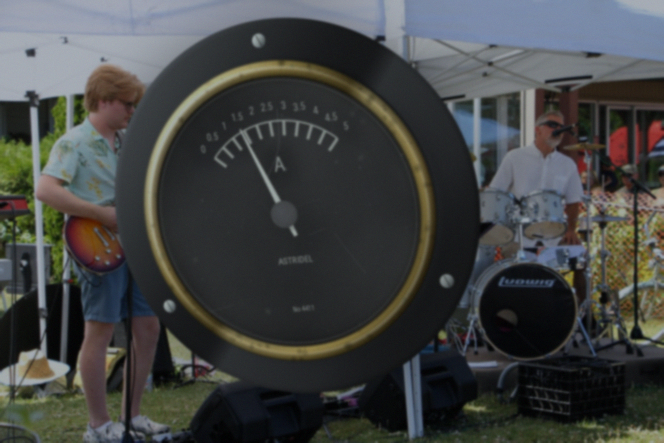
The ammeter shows 1.5,A
